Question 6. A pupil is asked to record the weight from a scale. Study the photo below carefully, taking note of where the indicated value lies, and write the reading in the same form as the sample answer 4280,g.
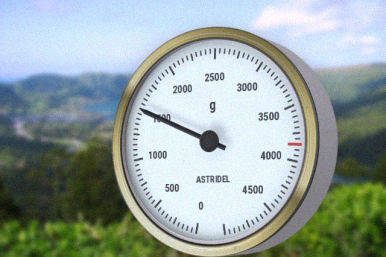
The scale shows 1500,g
